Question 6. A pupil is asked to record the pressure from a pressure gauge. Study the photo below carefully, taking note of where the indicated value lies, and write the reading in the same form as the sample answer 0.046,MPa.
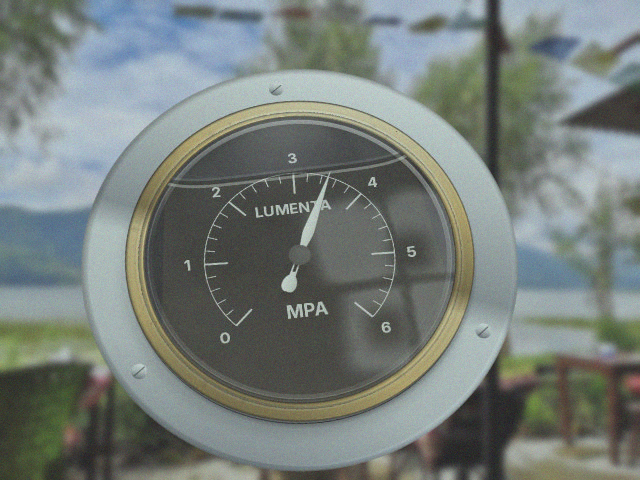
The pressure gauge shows 3.5,MPa
